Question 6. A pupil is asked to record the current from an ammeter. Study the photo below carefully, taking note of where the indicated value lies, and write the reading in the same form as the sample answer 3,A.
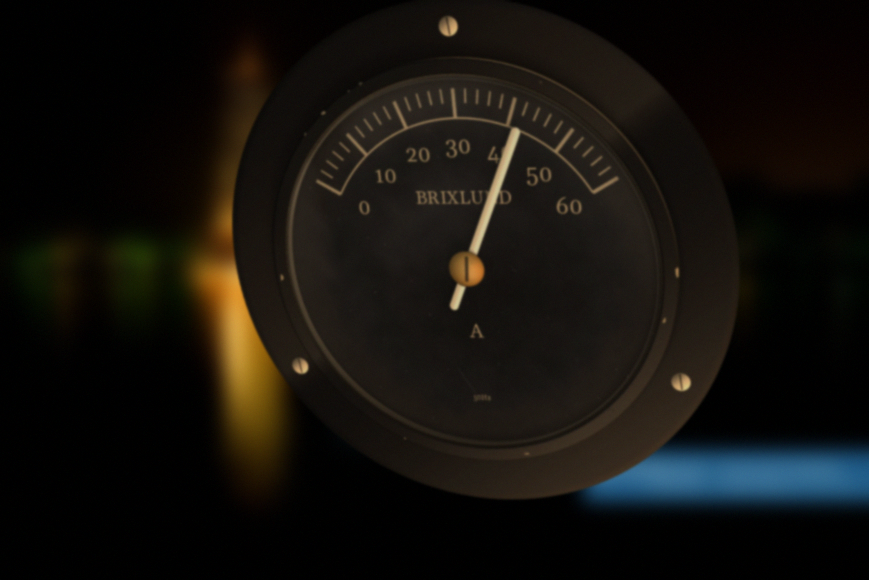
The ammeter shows 42,A
